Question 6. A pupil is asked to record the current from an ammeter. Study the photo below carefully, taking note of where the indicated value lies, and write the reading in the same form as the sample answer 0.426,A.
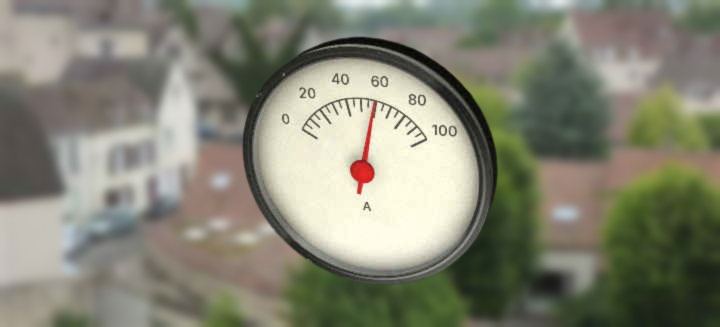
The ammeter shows 60,A
